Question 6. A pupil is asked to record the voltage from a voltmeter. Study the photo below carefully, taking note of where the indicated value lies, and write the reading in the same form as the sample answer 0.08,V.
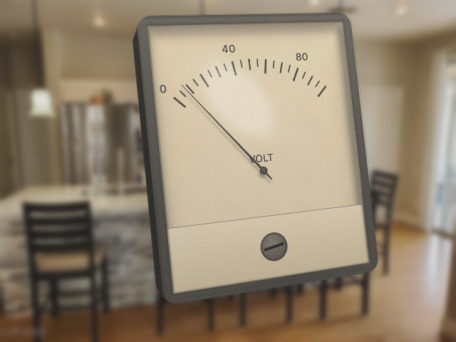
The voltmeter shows 7.5,V
